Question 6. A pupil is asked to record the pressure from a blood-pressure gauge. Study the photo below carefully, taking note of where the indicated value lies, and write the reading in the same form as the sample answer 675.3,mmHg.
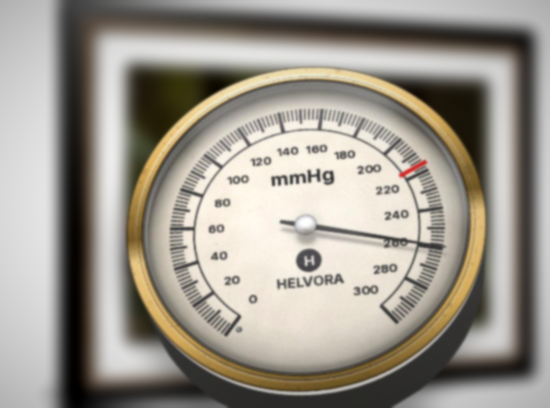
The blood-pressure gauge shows 260,mmHg
